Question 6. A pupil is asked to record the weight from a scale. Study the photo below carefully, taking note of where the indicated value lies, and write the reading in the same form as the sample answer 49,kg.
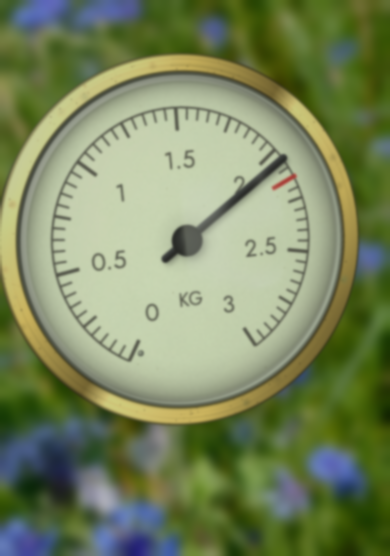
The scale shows 2.05,kg
